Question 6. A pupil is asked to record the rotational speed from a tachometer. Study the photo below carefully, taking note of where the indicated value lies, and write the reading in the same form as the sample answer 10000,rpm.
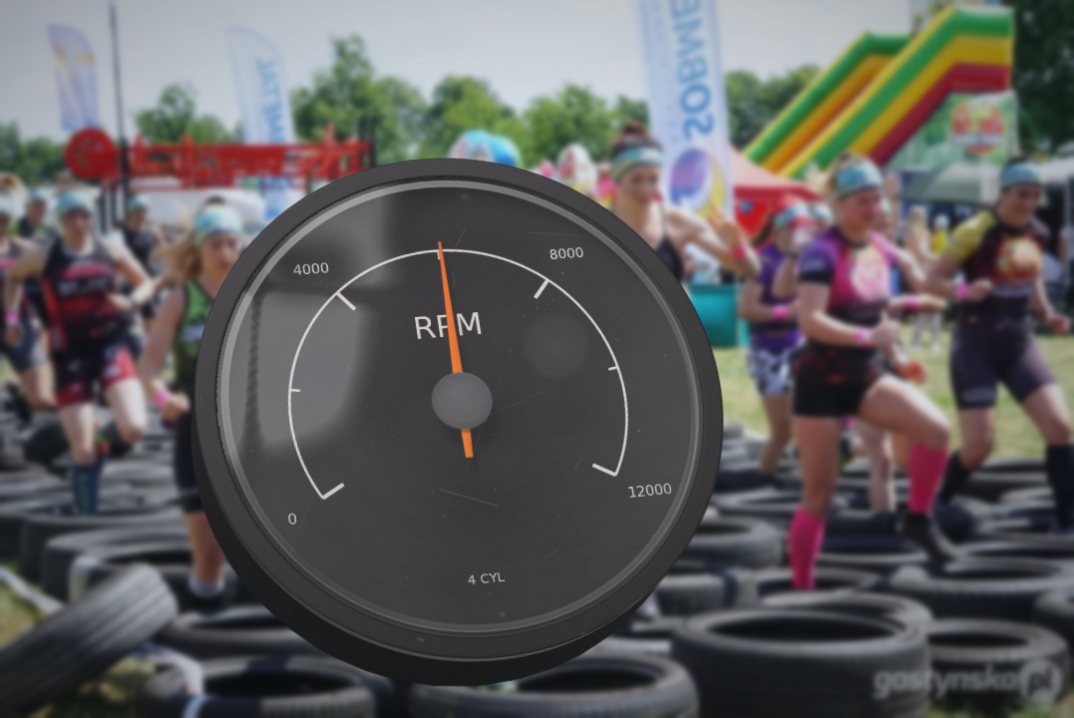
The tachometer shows 6000,rpm
